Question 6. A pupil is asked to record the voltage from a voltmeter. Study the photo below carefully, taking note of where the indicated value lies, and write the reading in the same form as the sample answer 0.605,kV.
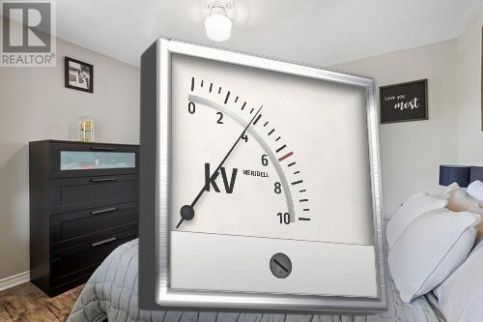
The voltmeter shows 3.75,kV
